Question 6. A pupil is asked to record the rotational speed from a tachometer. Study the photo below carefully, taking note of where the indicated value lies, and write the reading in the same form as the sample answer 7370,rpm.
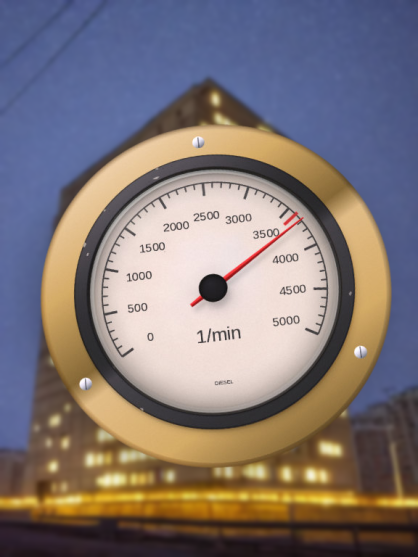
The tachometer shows 3700,rpm
